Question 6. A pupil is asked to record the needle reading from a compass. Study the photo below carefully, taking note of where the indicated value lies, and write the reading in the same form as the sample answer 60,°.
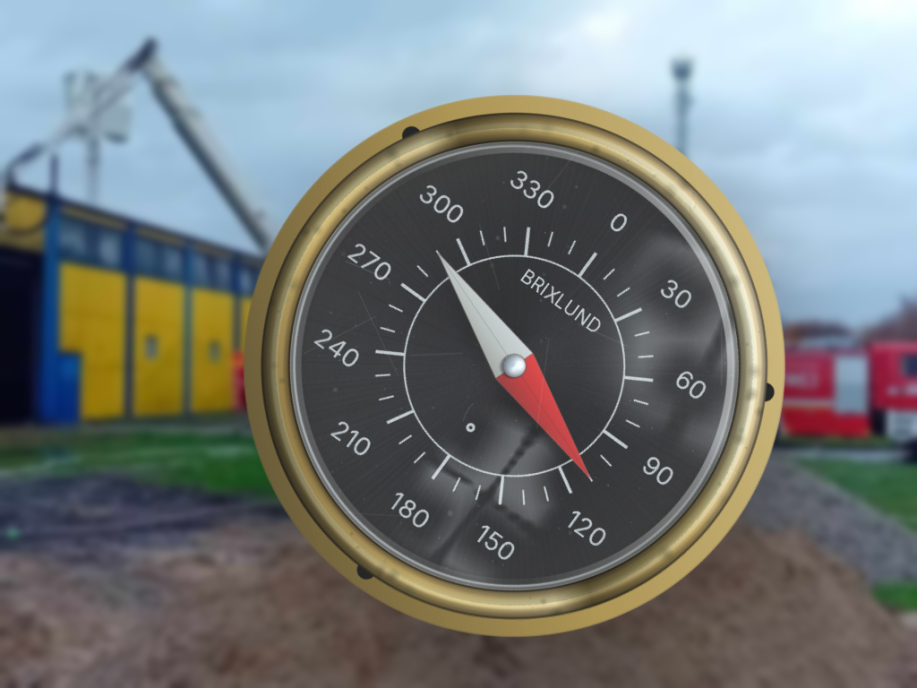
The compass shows 110,°
